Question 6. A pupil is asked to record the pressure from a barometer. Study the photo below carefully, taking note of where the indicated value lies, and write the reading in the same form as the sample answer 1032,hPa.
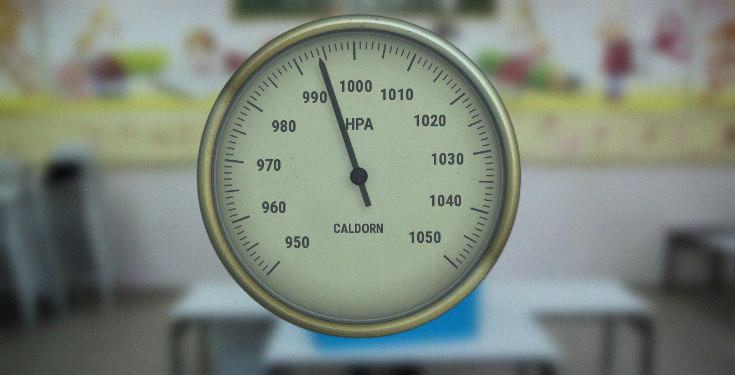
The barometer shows 994,hPa
